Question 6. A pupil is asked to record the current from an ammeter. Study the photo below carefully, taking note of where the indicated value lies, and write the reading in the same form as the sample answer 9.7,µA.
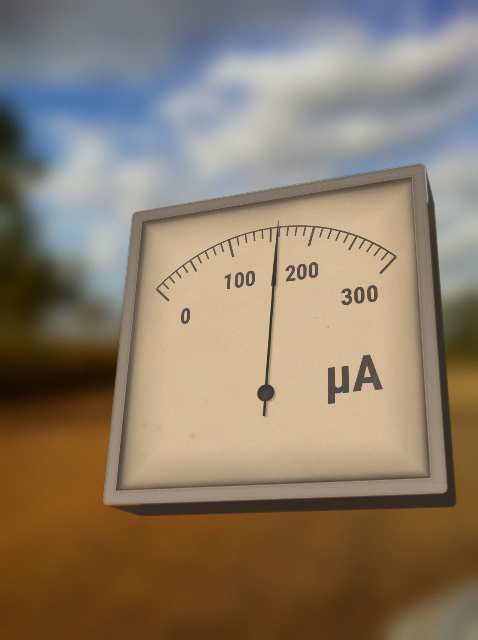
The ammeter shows 160,µA
